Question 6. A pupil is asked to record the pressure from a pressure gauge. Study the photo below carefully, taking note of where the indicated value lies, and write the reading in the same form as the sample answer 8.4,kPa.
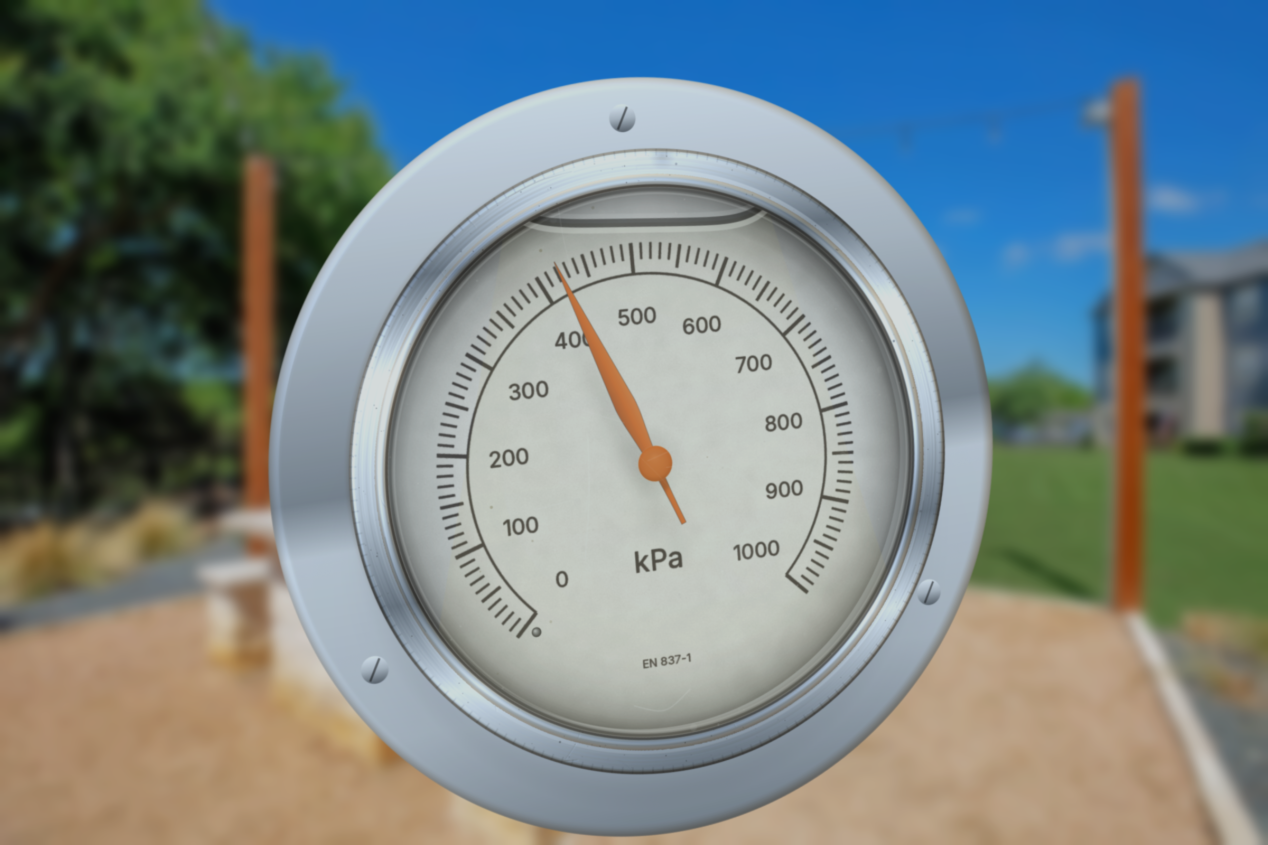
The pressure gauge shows 420,kPa
